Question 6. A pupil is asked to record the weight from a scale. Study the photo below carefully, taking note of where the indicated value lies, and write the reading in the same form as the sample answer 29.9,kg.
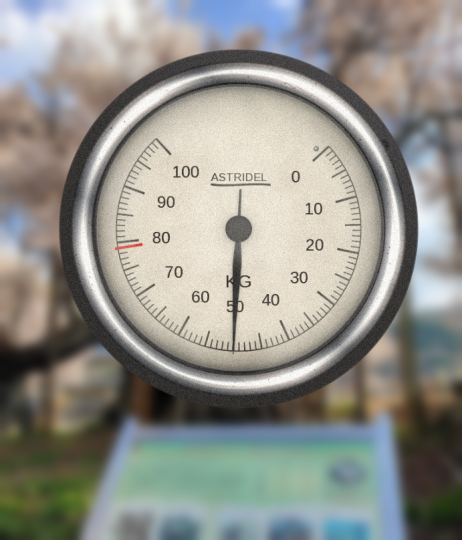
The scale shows 50,kg
